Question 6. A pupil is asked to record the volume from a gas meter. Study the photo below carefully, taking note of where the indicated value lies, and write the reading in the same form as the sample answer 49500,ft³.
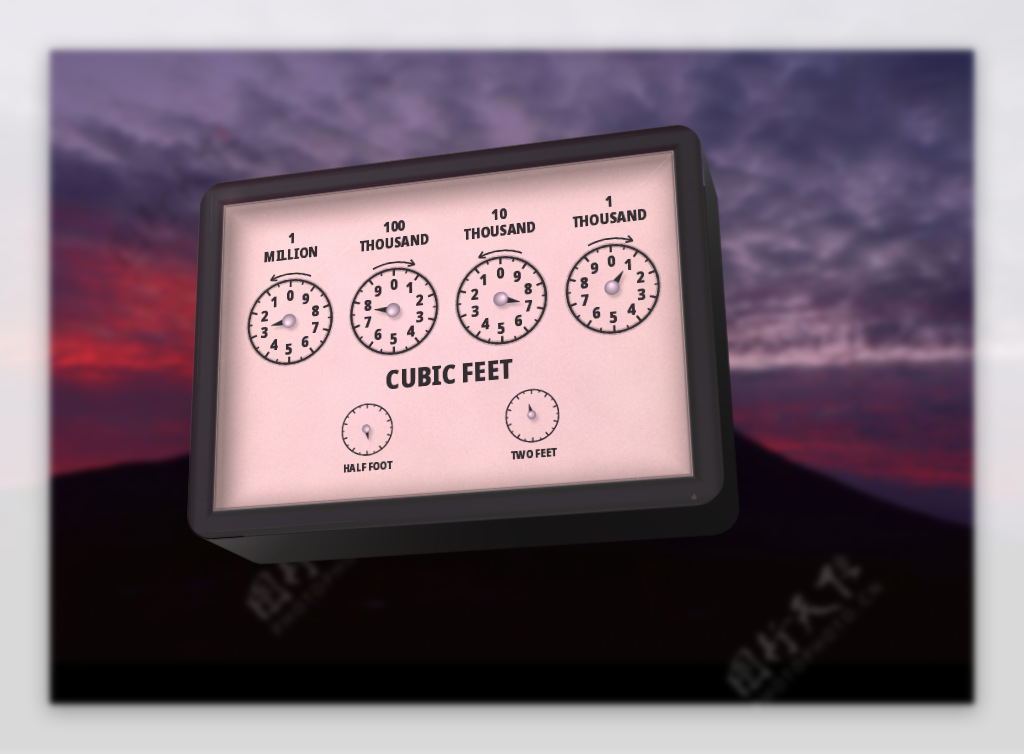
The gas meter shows 277100,ft³
